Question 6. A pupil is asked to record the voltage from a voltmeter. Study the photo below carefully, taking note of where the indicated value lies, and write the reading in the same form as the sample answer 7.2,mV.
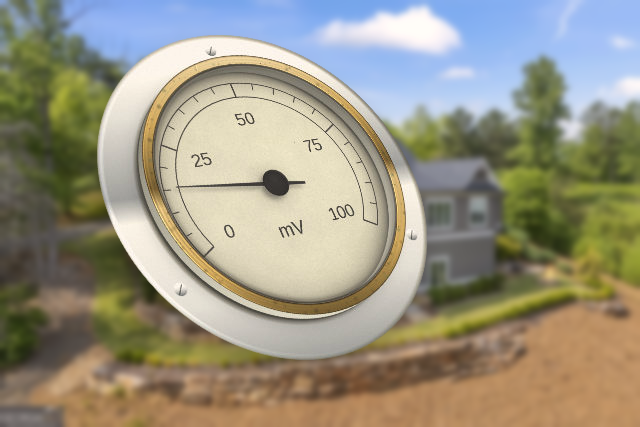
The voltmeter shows 15,mV
